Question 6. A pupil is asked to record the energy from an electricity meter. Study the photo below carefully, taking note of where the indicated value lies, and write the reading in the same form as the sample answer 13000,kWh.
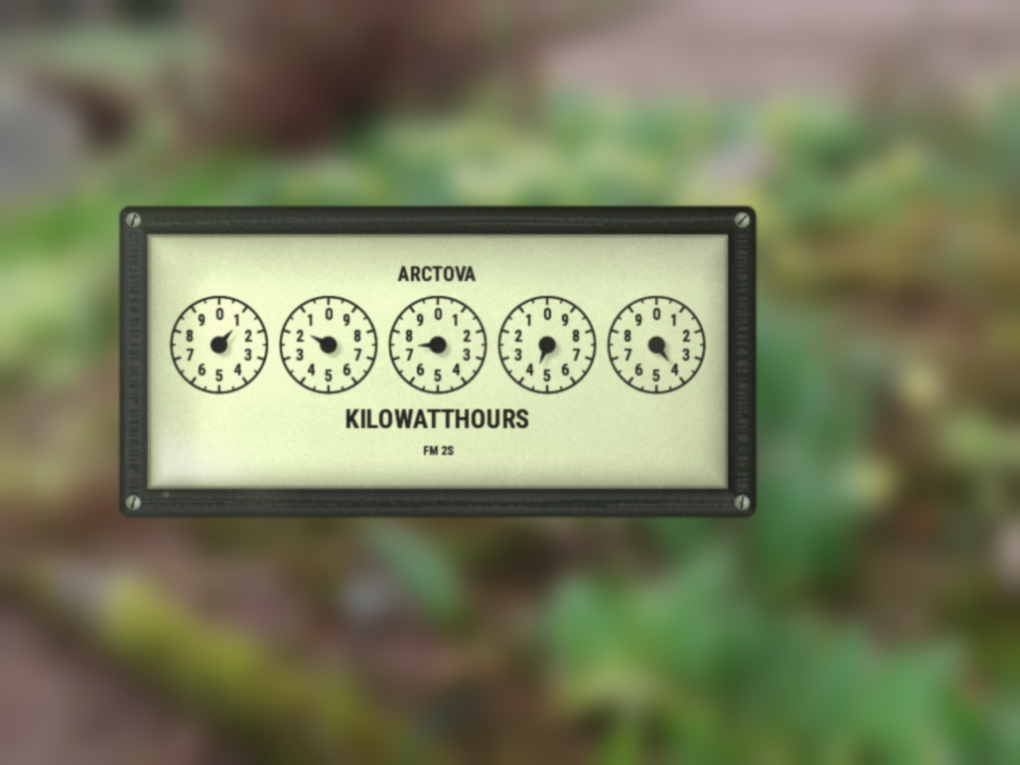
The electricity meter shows 11744,kWh
